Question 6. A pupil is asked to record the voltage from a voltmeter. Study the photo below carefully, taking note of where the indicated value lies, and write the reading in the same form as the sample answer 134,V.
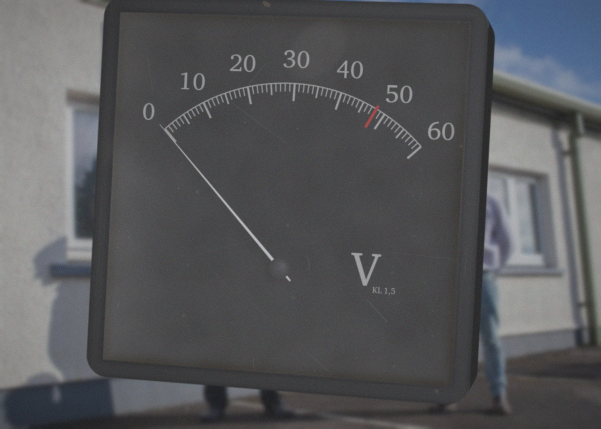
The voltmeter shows 0,V
